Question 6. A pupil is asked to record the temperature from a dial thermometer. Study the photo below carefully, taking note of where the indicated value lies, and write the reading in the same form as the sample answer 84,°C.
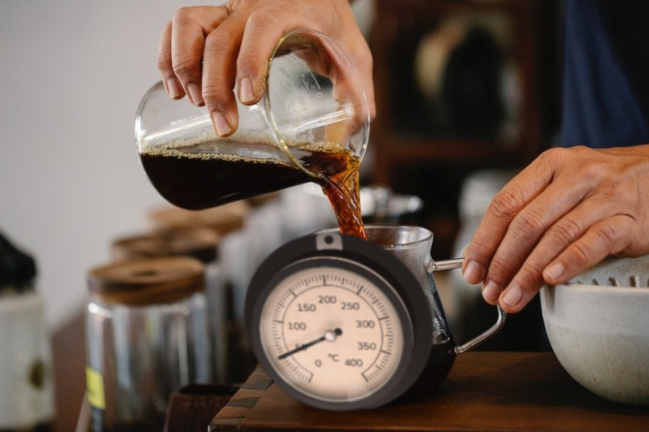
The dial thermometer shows 50,°C
